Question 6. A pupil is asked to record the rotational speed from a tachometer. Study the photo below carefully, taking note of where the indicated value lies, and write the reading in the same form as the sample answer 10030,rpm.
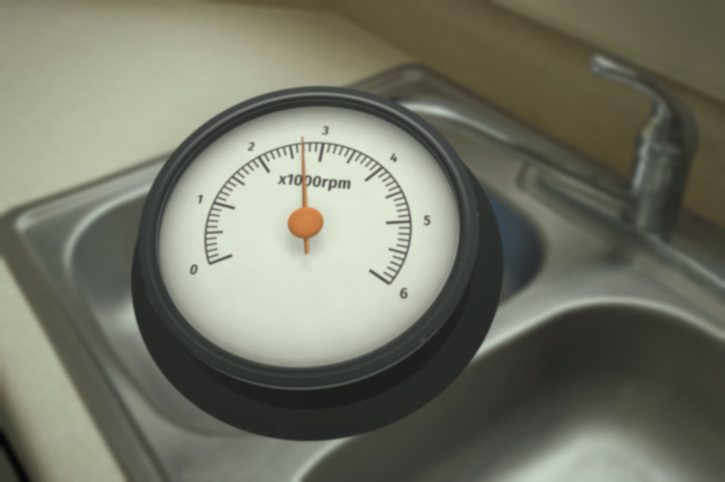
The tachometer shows 2700,rpm
